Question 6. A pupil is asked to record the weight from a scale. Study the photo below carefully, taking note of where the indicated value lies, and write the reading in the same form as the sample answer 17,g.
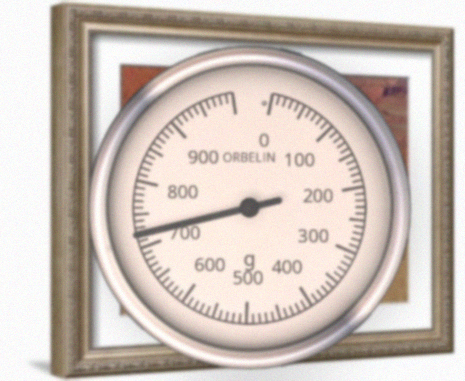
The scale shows 720,g
